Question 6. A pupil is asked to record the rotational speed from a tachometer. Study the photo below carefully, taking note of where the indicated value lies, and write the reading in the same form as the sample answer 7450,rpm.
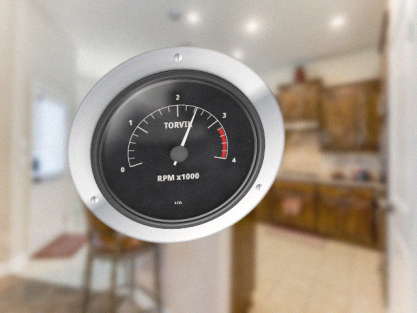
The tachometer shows 2400,rpm
